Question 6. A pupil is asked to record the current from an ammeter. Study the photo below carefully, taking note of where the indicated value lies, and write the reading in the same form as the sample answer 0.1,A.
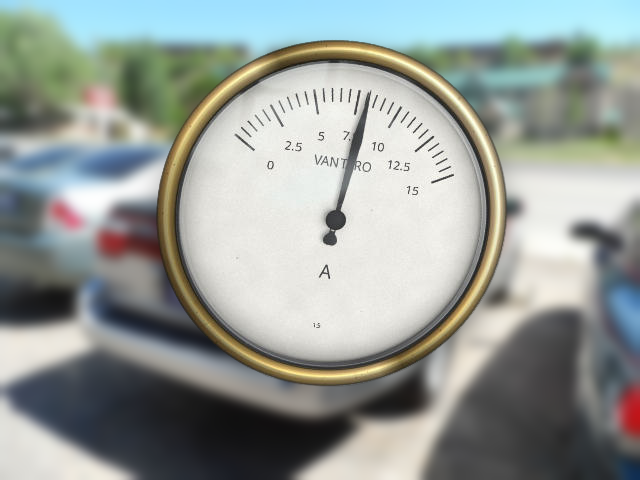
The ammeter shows 8,A
